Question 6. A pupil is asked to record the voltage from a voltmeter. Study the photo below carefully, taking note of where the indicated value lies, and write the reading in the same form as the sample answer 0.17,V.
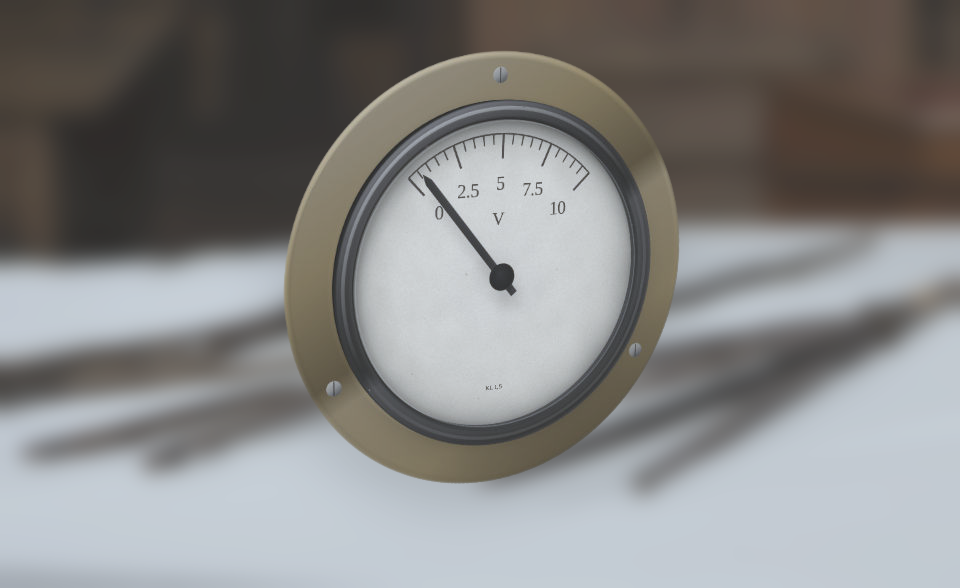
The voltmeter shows 0.5,V
